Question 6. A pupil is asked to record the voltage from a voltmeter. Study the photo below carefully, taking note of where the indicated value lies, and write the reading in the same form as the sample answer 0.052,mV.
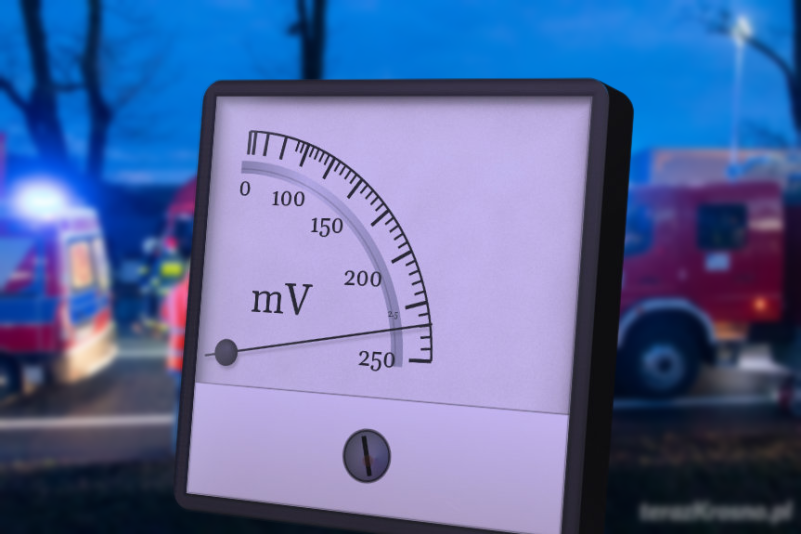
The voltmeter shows 235,mV
